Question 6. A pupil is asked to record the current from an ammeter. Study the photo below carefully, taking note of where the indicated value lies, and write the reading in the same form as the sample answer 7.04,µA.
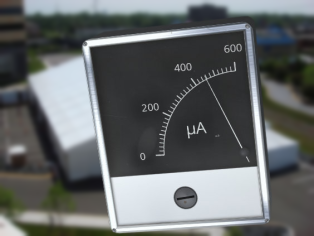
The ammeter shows 460,µA
